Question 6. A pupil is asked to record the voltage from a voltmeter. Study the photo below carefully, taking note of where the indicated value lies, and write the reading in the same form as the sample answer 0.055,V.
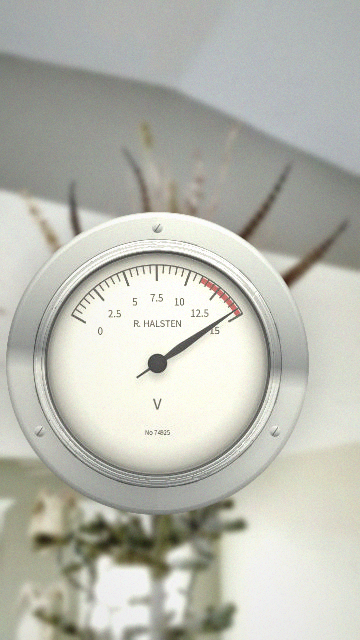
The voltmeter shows 14.5,V
